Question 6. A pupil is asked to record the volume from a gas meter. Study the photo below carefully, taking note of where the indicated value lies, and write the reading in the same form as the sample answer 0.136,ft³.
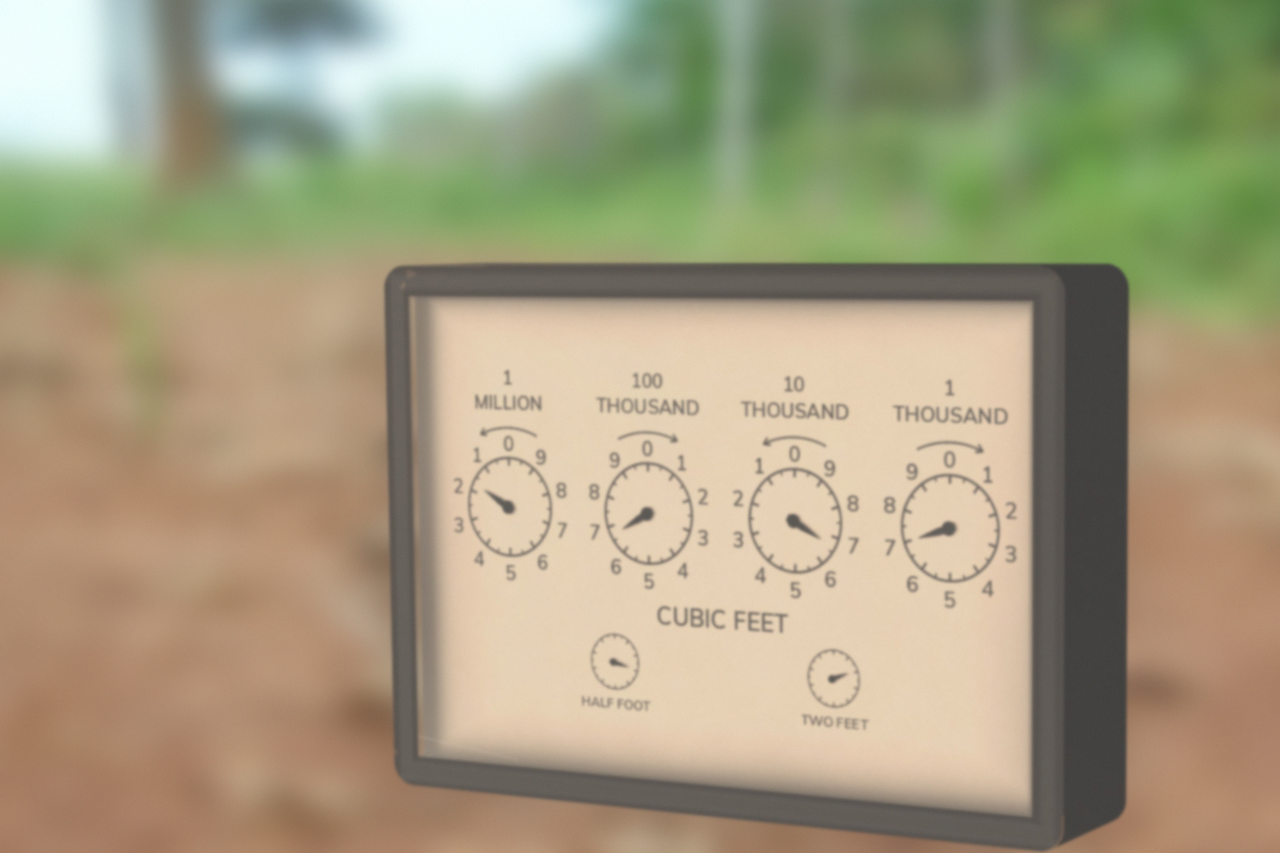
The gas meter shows 166700,ft³
